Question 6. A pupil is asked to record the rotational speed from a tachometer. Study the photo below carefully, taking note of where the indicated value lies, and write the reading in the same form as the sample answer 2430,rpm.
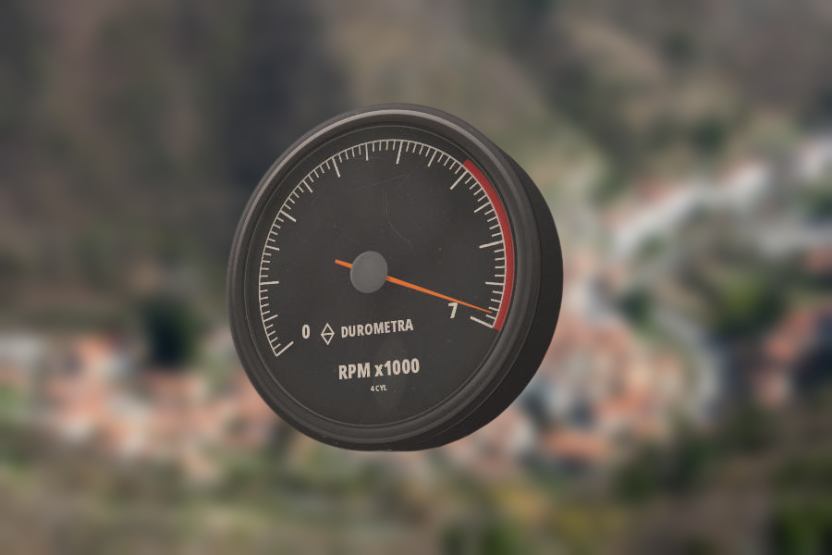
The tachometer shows 6850,rpm
